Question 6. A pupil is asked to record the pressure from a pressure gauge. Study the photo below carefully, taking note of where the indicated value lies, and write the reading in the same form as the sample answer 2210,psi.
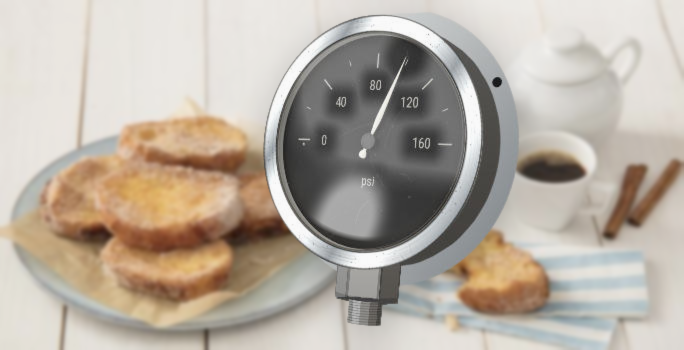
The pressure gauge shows 100,psi
